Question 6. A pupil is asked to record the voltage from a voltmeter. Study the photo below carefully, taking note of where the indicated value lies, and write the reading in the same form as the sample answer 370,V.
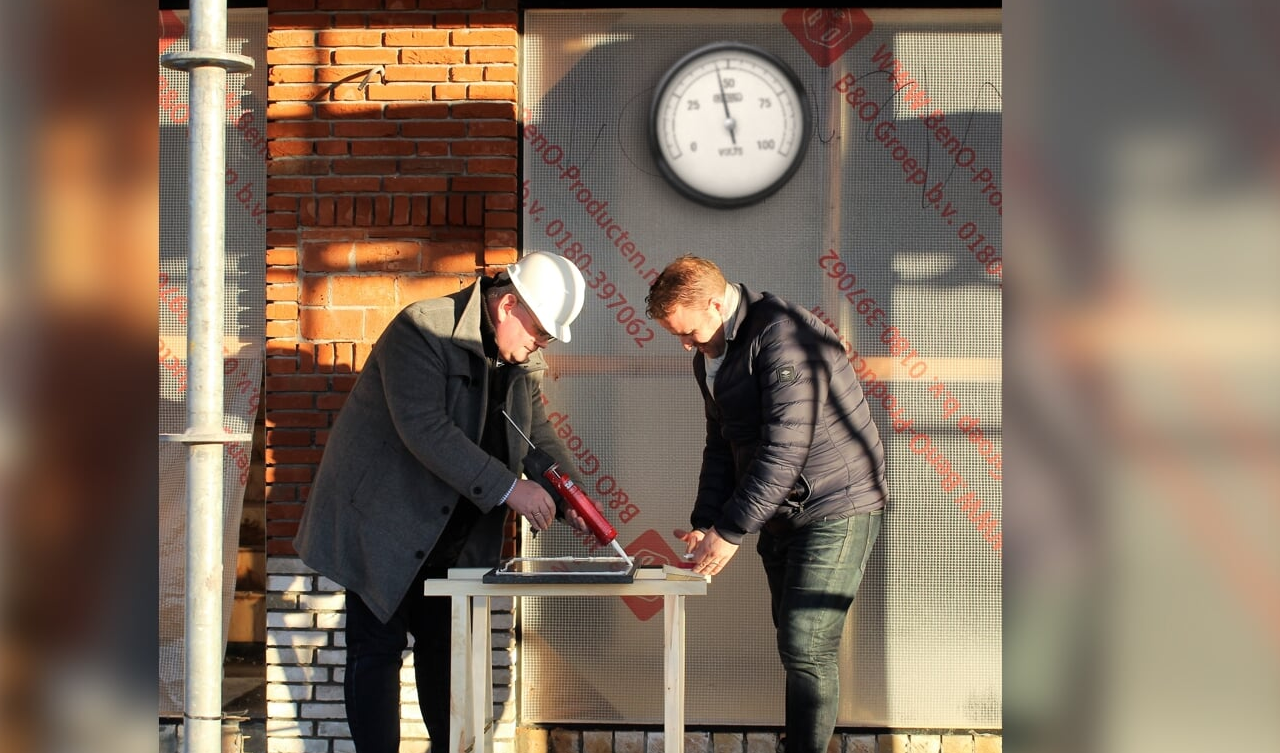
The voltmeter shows 45,V
